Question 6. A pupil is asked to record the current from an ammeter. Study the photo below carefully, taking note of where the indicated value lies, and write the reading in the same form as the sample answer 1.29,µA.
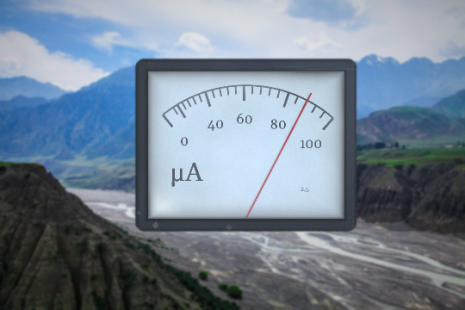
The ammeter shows 88,µA
